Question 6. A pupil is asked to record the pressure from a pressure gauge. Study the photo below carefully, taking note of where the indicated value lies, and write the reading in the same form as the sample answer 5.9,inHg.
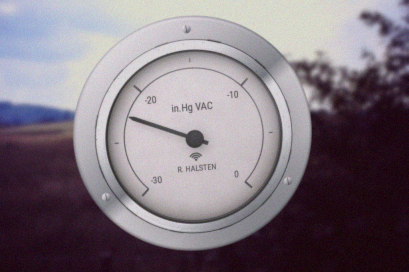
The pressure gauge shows -22.5,inHg
